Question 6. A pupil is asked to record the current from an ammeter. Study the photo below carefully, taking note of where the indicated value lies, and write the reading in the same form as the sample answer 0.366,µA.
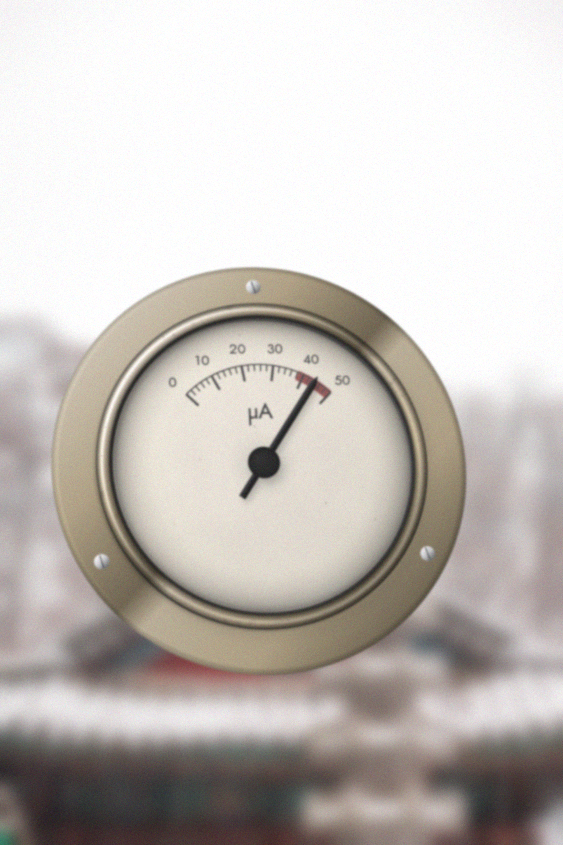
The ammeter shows 44,µA
